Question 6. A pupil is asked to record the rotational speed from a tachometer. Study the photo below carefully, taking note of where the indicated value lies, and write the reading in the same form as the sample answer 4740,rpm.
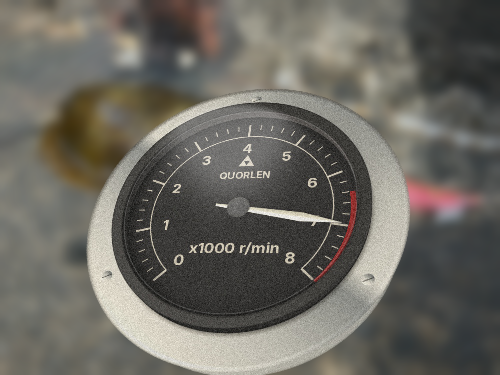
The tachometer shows 7000,rpm
